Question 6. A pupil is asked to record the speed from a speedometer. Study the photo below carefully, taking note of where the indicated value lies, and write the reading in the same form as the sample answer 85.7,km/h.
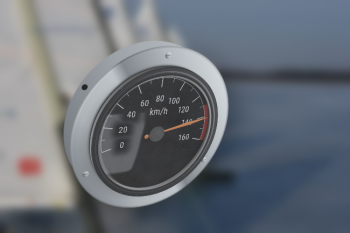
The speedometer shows 140,km/h
